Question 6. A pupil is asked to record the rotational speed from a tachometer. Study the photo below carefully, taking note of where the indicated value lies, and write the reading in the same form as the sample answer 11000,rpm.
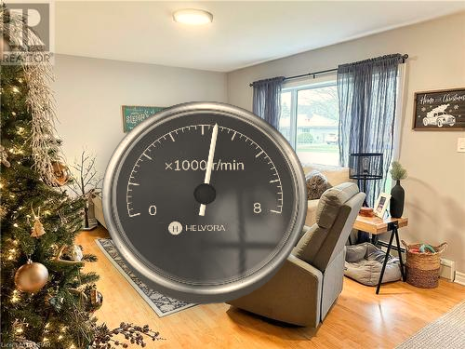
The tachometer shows 4400,rpm
